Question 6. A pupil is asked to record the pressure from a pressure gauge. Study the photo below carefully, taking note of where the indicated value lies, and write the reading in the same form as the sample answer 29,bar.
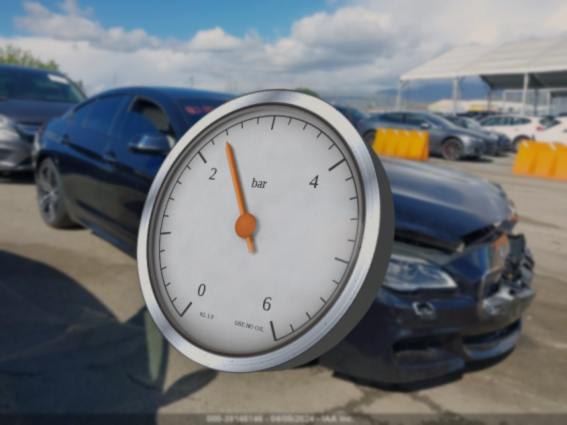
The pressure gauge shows 2.4,bar
